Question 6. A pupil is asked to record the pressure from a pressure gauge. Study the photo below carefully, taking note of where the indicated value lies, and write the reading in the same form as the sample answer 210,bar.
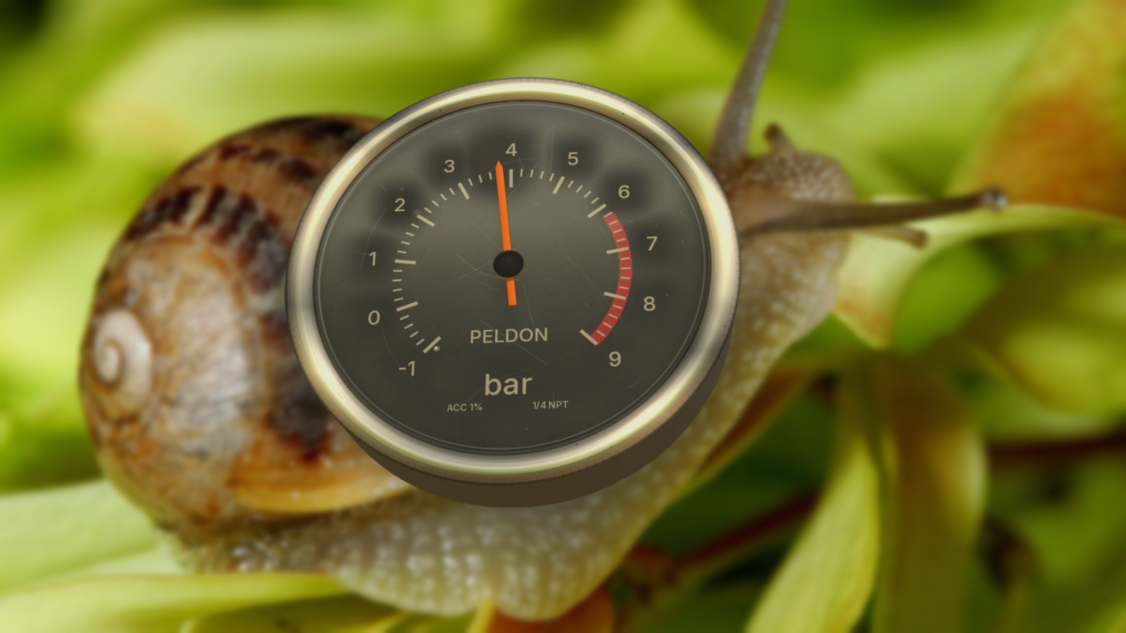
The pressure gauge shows 3.8,bar
